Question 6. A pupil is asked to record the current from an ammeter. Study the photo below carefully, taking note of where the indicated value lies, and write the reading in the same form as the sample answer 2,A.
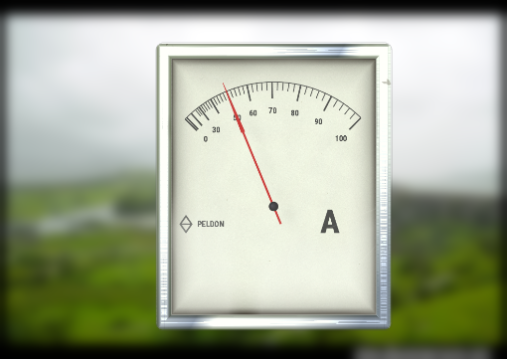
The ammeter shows 50,A
